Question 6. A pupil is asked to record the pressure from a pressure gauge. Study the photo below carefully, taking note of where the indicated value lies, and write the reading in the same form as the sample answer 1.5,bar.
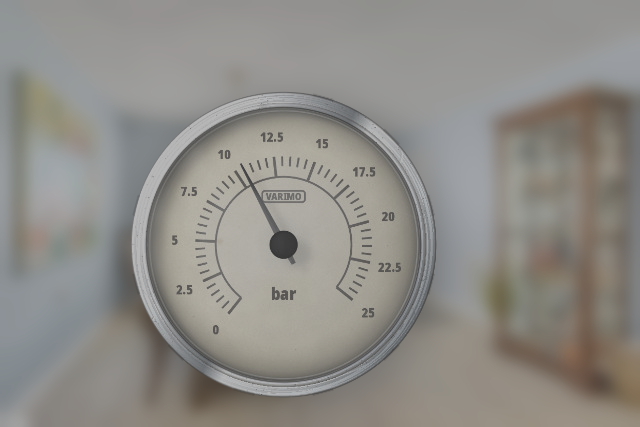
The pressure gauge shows 10.5,bar
